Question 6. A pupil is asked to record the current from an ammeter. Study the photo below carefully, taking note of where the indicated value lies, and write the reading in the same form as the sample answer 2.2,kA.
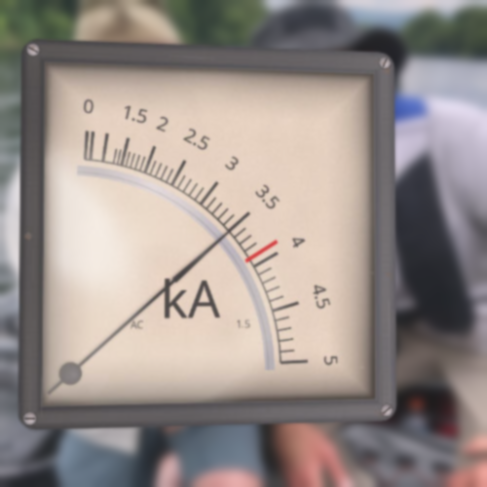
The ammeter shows 3.5,kA
